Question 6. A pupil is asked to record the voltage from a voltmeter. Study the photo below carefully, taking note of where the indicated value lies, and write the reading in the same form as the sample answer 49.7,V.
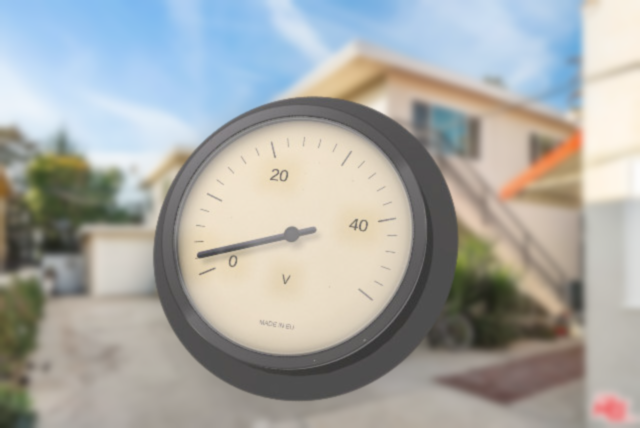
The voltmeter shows 2,V
